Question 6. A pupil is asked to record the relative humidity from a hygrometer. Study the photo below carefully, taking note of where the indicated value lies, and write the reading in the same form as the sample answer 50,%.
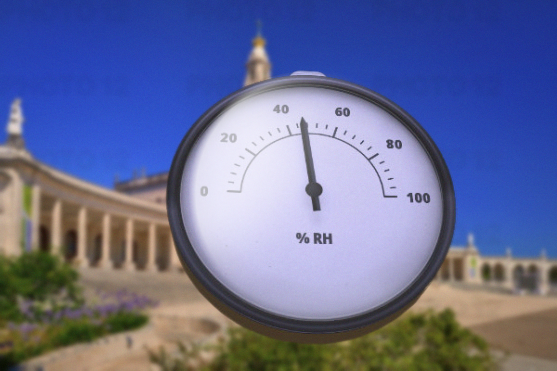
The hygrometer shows 46,%
